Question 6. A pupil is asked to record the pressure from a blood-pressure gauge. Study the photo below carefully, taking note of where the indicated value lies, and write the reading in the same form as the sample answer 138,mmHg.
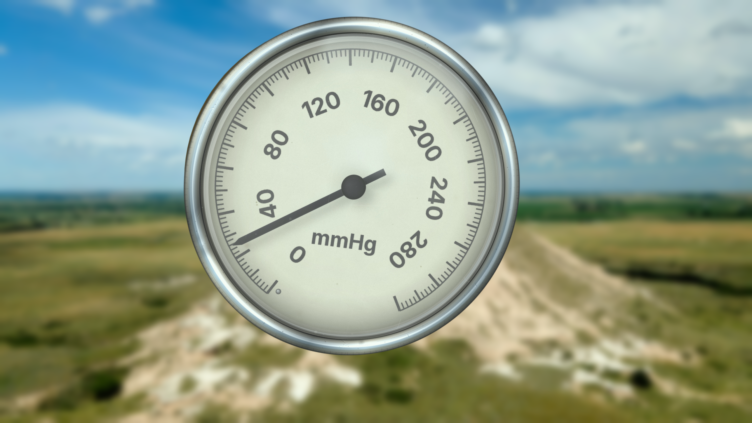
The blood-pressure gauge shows 26,mmHg
